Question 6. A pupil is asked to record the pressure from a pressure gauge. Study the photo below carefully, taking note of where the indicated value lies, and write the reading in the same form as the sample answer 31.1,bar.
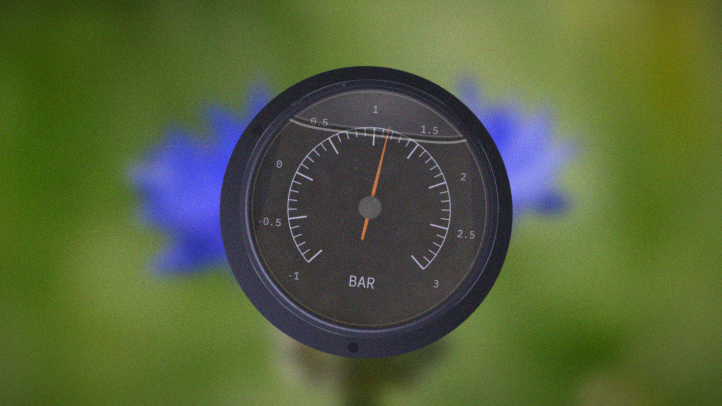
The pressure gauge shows 1.15,bar
